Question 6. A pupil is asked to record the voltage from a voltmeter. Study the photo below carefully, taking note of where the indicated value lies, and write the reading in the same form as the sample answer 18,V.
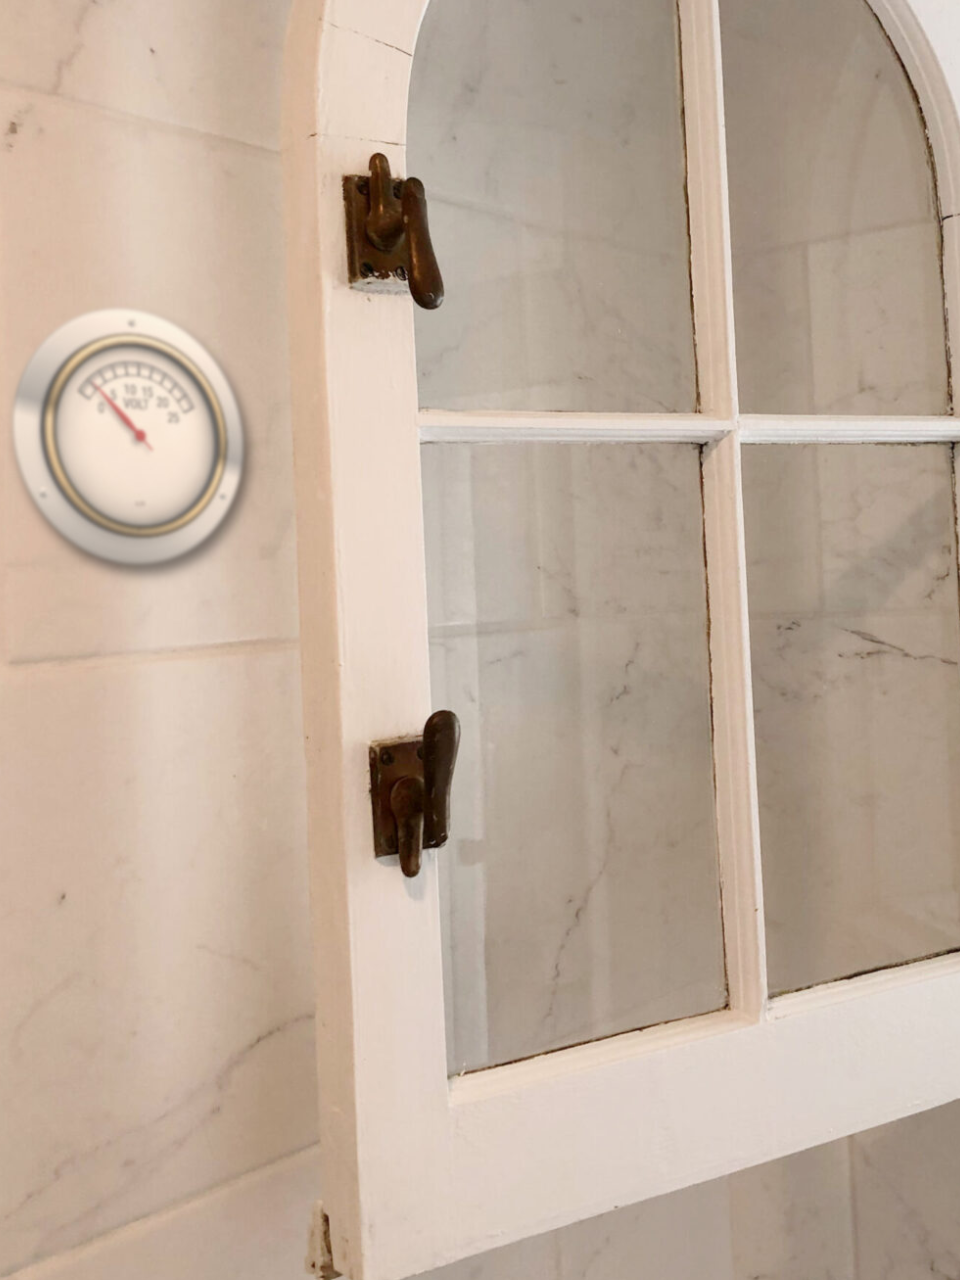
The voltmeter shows 2.5,V
